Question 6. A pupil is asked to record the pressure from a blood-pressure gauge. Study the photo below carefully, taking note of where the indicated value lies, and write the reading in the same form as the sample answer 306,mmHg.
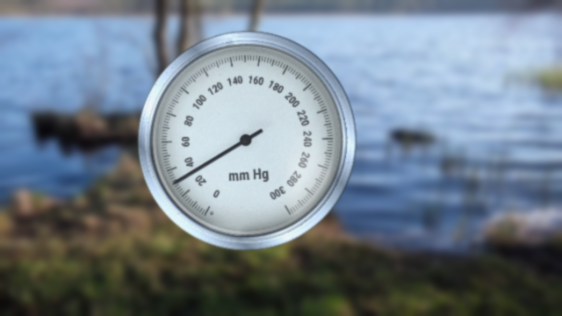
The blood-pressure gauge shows 30,mmHg
